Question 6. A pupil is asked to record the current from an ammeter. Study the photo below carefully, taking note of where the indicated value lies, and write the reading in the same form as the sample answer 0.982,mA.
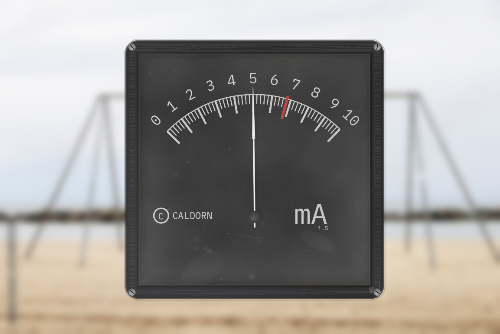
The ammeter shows 5,mA
